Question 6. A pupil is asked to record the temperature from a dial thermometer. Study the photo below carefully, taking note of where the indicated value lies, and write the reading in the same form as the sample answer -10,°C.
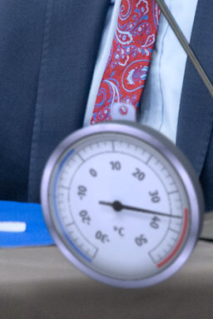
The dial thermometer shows 36,°C
